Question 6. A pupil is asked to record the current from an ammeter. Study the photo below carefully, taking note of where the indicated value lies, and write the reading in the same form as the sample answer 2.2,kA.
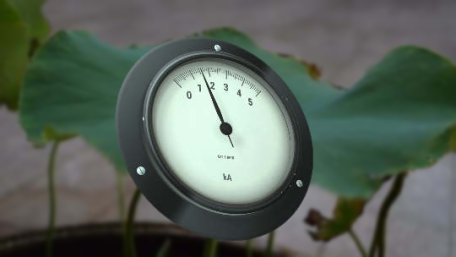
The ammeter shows 1.5,kA
